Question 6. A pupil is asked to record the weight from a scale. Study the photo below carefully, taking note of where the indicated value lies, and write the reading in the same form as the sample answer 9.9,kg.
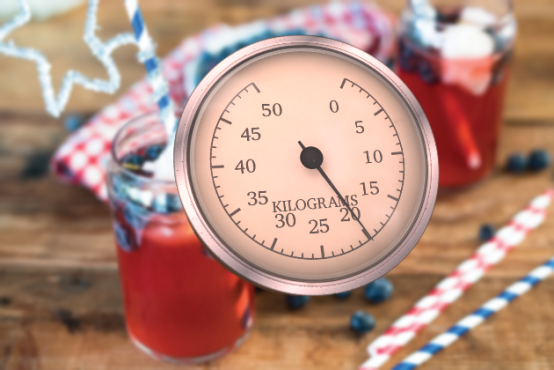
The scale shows 20,kg
